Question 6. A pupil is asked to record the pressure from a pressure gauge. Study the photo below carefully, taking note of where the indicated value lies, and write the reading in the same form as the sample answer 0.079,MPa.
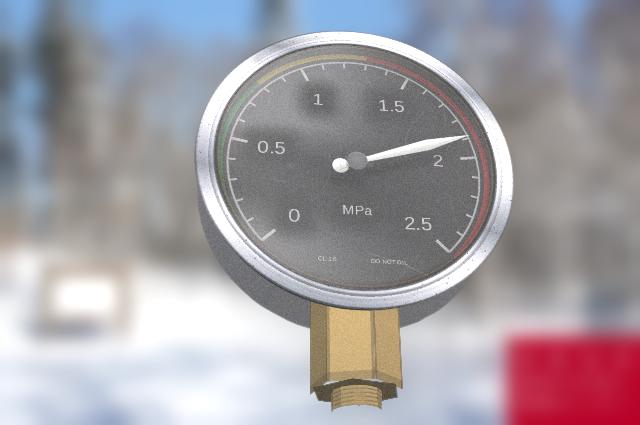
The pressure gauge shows 1.9,MPa
